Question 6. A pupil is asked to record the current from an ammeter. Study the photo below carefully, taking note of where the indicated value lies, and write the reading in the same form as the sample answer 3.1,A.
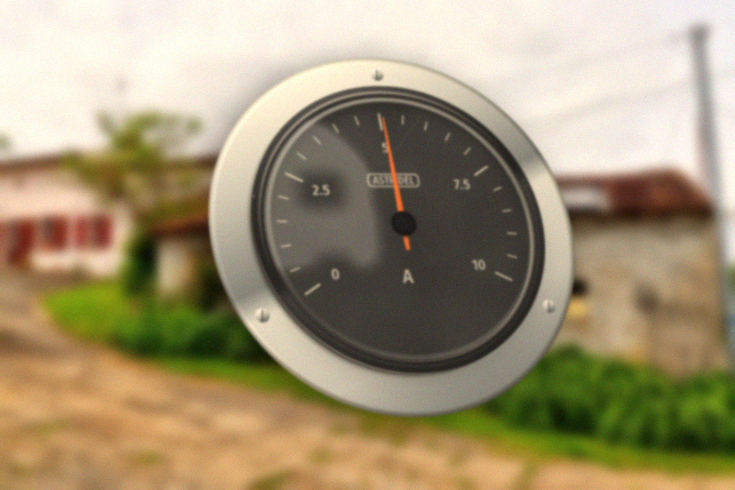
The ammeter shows 5,A
